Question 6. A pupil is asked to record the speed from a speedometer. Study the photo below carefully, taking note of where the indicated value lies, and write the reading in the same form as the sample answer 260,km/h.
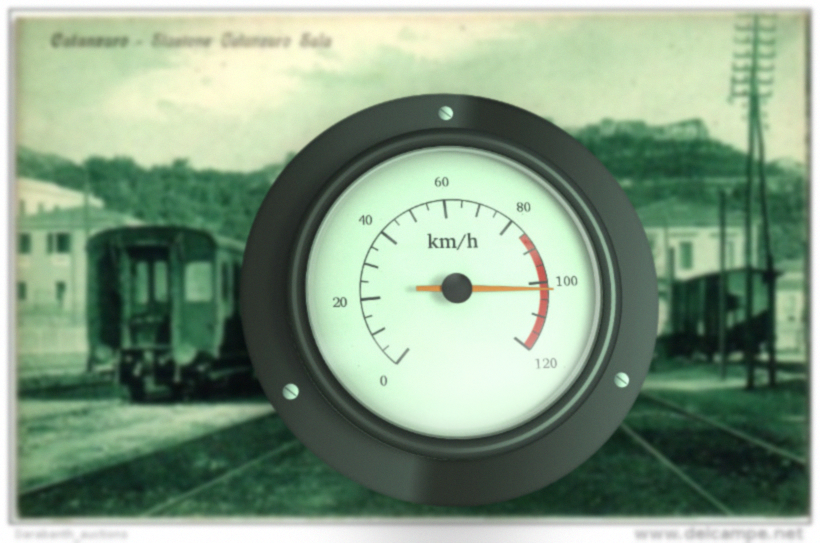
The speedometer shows 102.5,km/h
